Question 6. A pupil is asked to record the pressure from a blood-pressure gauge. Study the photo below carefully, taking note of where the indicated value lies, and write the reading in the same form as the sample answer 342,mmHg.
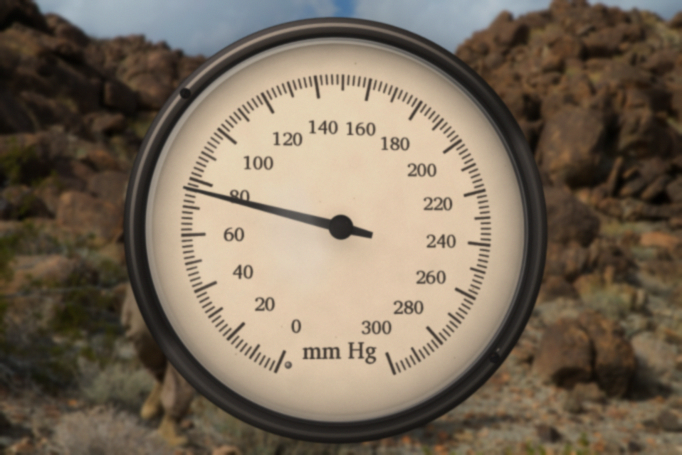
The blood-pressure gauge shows 76,mmHg
